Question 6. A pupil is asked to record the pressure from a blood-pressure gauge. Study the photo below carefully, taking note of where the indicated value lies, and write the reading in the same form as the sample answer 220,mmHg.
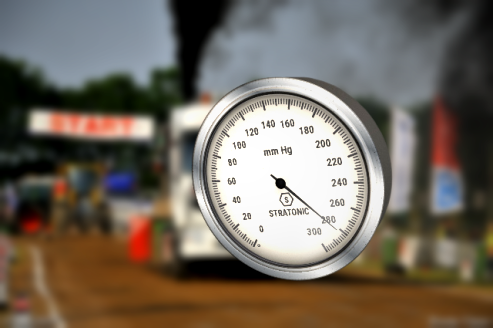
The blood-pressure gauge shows 280,mmHg
